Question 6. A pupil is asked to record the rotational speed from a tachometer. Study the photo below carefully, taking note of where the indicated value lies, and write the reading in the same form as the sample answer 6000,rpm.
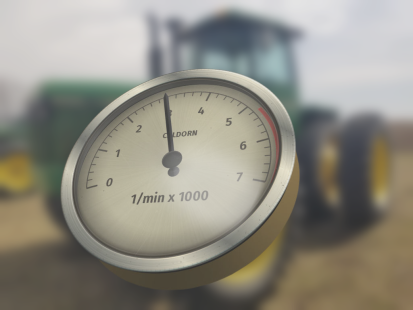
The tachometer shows 3000,rpm
